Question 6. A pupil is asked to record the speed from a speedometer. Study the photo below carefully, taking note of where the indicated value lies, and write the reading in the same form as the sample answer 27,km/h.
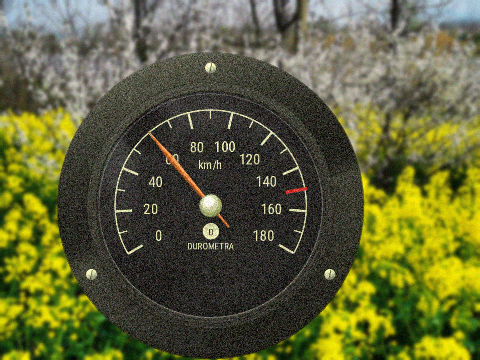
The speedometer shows 60,km/h
